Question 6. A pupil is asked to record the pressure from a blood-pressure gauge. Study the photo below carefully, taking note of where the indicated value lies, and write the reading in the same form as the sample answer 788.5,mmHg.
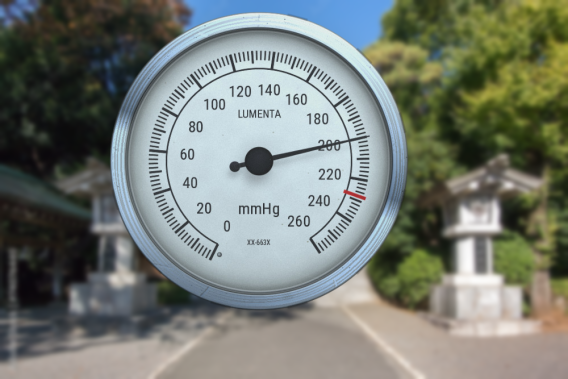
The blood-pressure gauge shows 200,mmHg
